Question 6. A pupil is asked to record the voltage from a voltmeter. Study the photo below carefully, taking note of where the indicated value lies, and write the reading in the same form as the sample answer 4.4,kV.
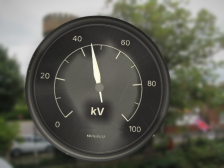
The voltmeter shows 45,kV
